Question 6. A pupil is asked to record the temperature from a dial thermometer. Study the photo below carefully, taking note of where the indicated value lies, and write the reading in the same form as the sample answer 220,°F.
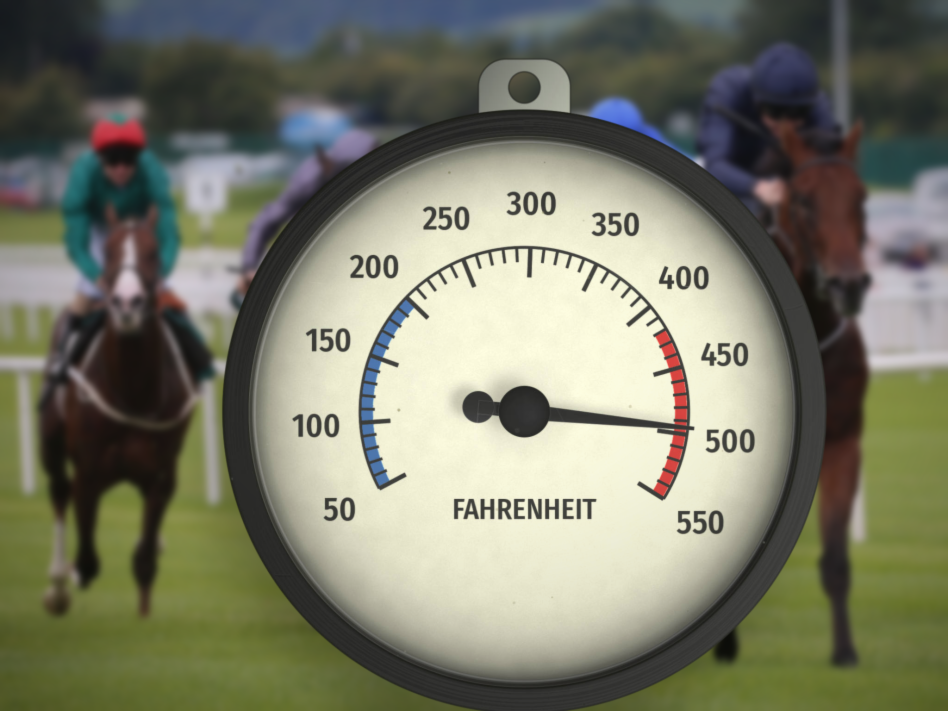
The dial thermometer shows 495,°F
